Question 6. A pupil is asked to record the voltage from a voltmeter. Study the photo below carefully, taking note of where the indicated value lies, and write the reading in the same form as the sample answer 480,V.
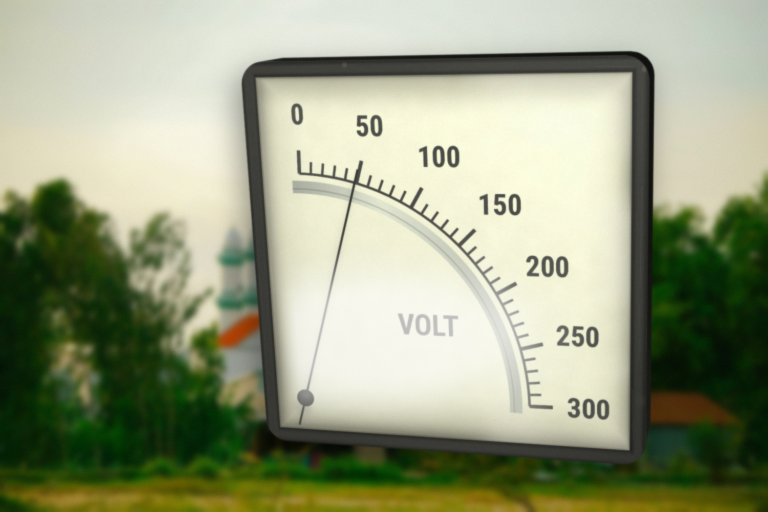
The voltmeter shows 50,V
